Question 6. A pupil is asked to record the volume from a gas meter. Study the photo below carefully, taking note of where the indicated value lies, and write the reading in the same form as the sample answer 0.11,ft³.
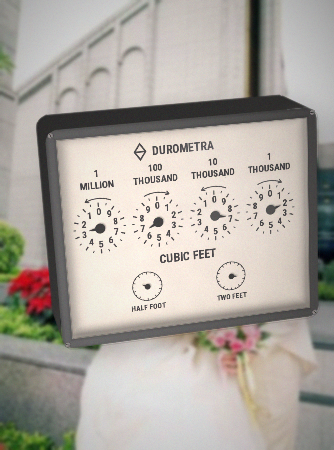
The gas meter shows 267200,ft³
